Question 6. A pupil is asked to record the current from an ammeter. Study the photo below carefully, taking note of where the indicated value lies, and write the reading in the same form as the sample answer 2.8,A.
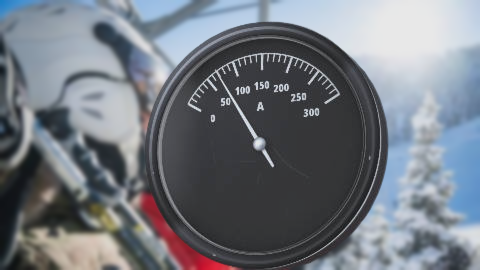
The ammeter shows 70,A
